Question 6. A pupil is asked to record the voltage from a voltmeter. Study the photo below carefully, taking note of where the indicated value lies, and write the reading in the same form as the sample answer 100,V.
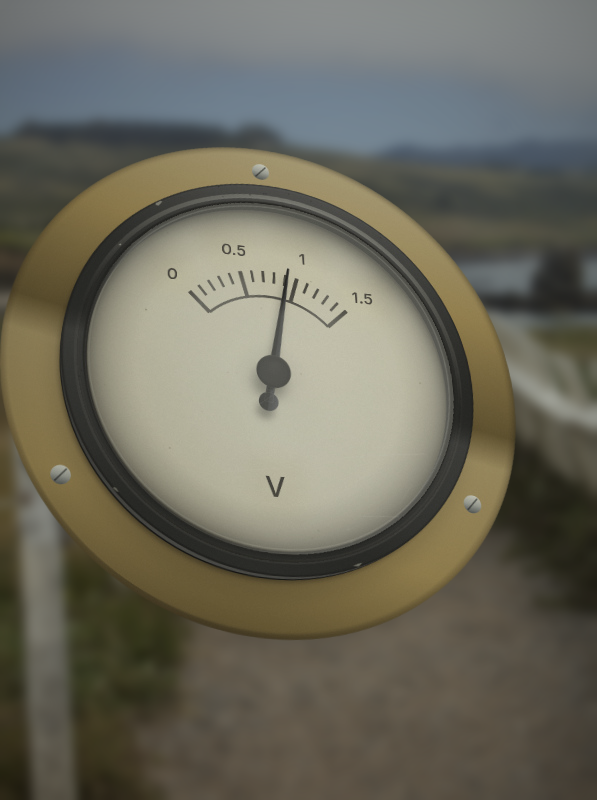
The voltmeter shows 0.9,V
